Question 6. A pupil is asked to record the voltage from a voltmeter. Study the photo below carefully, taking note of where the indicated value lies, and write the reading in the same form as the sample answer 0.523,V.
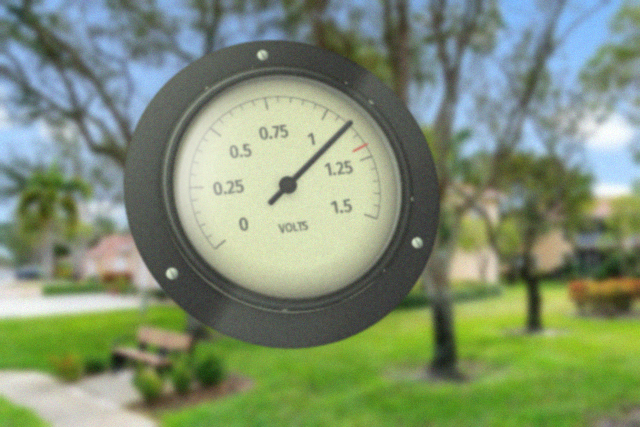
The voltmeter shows 1.1,V
